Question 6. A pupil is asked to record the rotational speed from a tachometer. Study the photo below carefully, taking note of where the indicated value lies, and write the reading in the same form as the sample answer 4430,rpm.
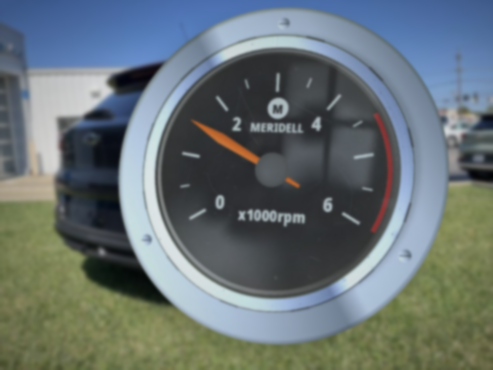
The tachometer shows 1500,rpm
